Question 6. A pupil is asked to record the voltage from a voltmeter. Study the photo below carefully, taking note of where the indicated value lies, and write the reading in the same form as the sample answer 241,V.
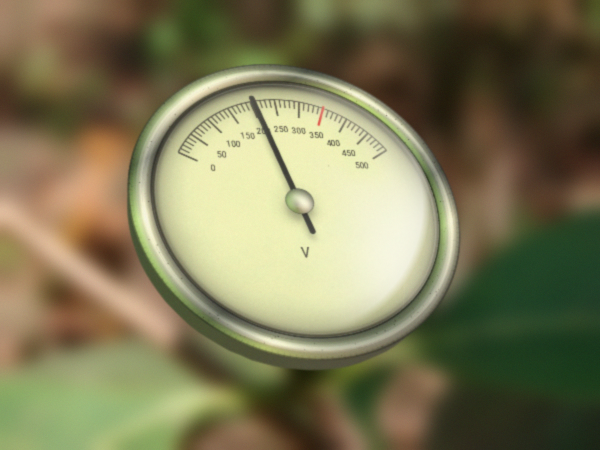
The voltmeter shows 200,V
